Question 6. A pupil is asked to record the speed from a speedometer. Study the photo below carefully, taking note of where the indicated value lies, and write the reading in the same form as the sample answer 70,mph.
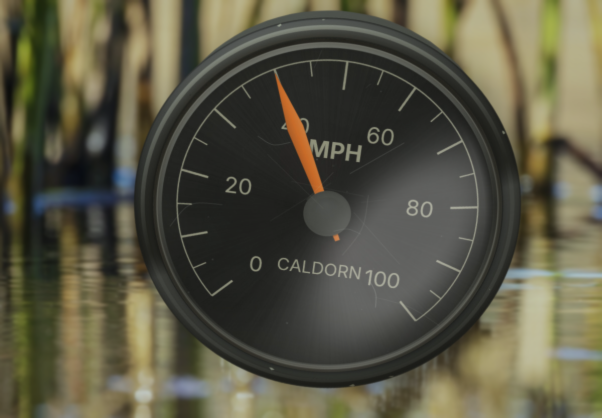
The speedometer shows 40,mph
